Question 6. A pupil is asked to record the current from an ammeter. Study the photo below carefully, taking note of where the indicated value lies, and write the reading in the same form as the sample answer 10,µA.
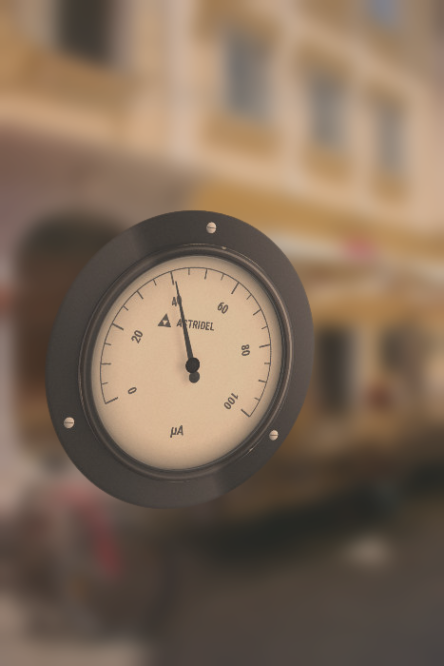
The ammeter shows 40,µA
